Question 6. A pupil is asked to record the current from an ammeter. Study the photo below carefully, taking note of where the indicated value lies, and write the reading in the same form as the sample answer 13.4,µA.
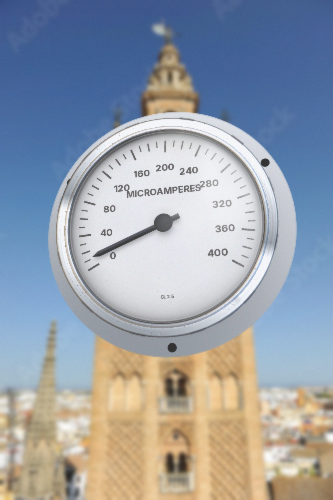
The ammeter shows 10,µA
